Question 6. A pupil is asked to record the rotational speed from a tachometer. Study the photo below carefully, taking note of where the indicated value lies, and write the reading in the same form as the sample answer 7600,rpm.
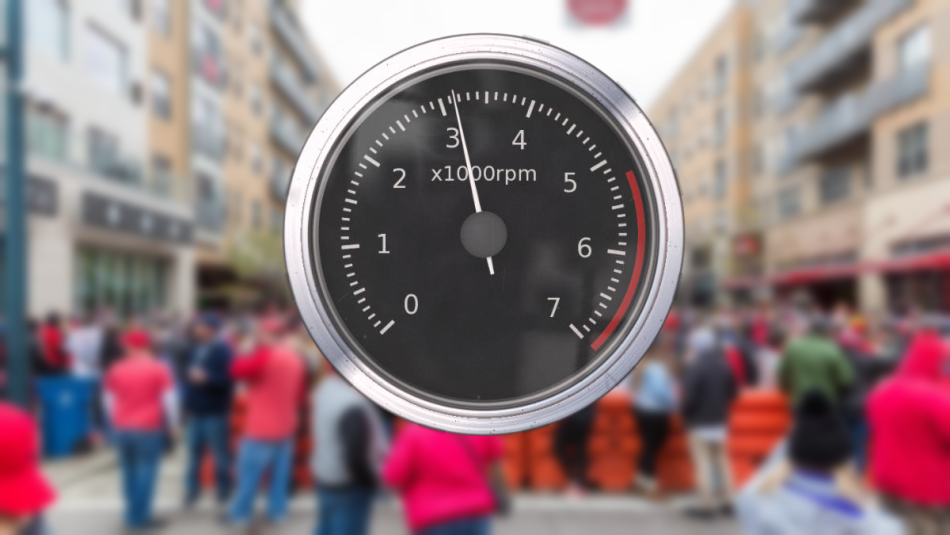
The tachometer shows 3150,rpm
